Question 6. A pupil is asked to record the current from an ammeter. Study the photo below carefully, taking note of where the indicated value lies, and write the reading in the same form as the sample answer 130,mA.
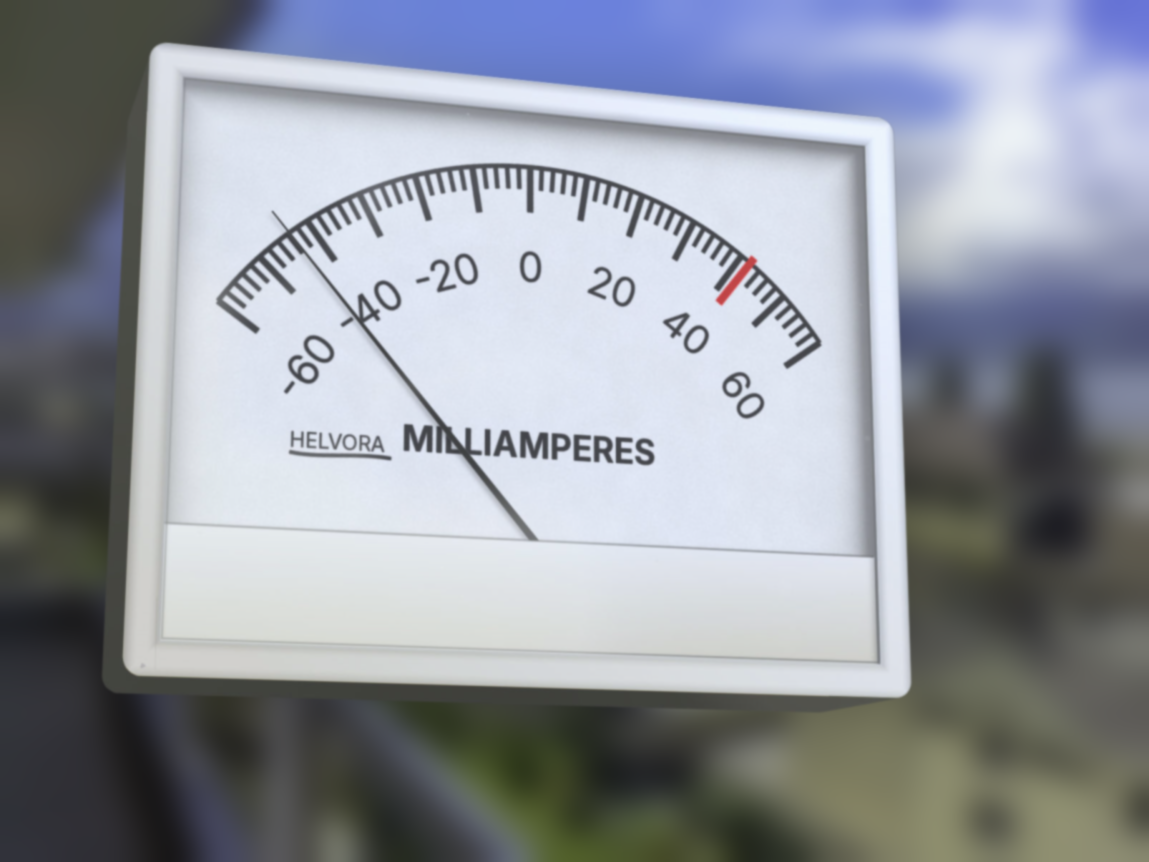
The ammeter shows -44,mA
